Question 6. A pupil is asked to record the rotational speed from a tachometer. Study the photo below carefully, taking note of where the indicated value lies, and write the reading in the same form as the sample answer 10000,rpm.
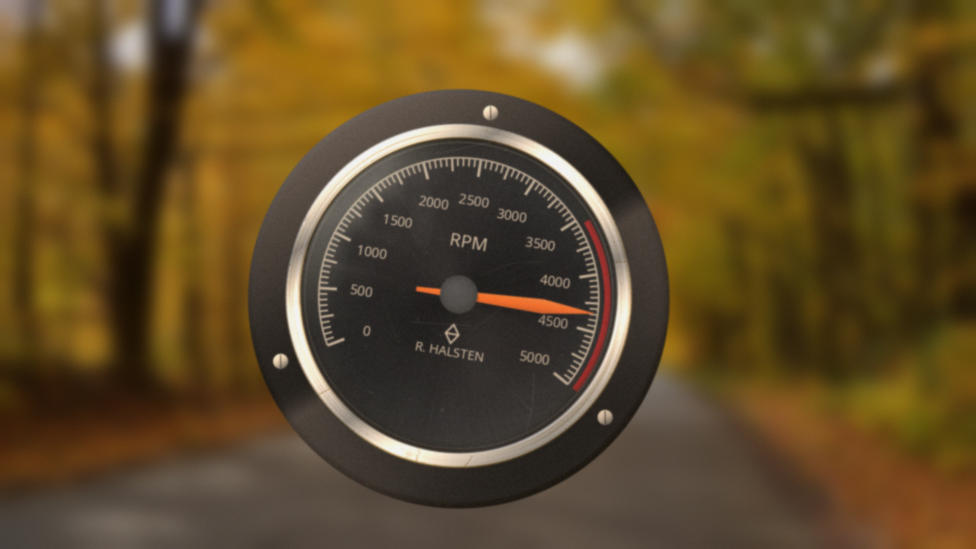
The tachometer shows 4350,rpm
